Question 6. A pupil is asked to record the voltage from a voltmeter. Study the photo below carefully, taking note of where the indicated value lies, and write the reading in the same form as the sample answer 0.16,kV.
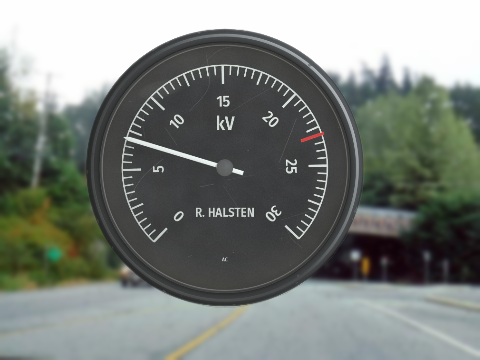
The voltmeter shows 7,kV
